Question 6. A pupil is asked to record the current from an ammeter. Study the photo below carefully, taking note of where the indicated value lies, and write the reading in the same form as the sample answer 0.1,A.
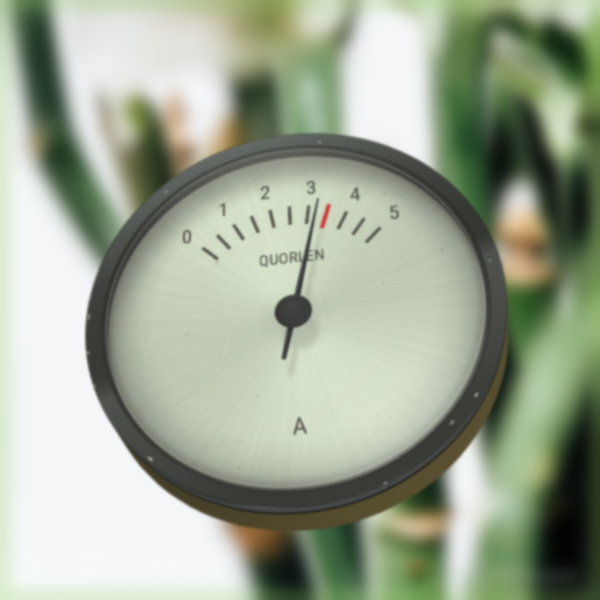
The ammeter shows 3.25,A
